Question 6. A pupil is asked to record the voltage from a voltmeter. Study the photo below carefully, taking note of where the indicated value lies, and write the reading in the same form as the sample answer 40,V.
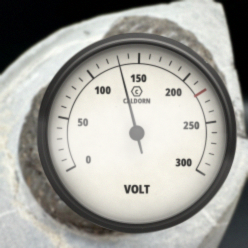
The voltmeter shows 130,V
